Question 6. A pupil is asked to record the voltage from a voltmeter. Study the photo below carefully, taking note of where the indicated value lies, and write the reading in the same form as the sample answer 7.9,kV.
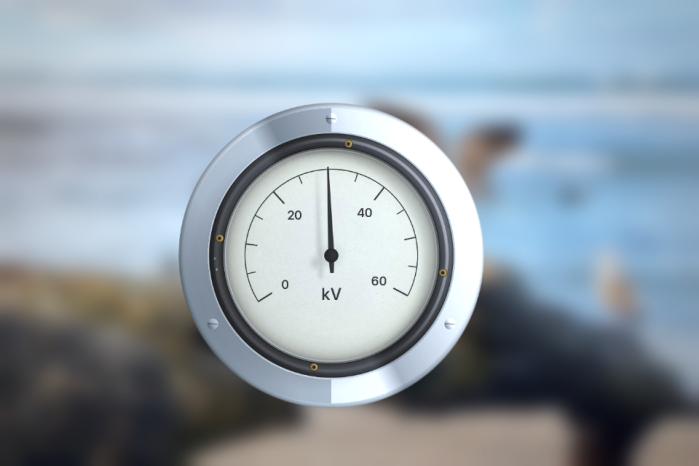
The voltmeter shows 30,kV
